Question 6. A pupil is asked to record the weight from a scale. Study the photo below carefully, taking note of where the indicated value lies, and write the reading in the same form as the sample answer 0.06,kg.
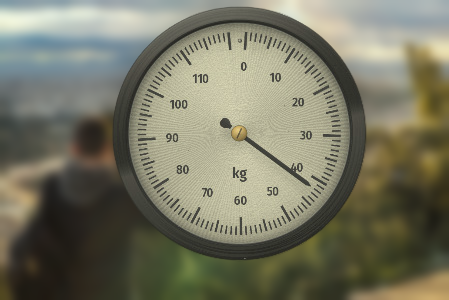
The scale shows 42,kg
